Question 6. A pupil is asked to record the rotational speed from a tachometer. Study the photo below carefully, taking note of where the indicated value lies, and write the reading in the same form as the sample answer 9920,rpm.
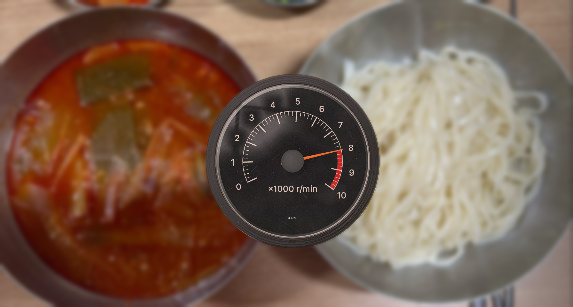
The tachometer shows 8000,rpm
